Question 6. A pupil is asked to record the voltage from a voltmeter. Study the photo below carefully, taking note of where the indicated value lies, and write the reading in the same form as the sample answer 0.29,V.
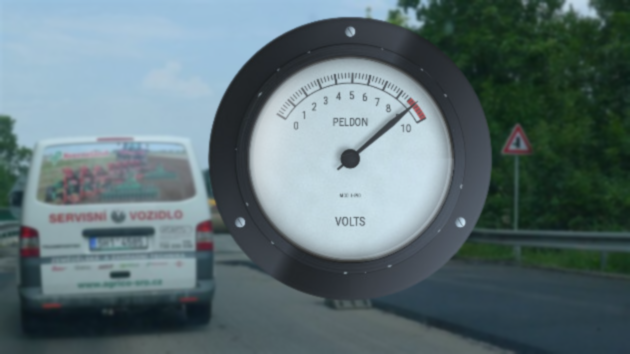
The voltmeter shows 9,V
